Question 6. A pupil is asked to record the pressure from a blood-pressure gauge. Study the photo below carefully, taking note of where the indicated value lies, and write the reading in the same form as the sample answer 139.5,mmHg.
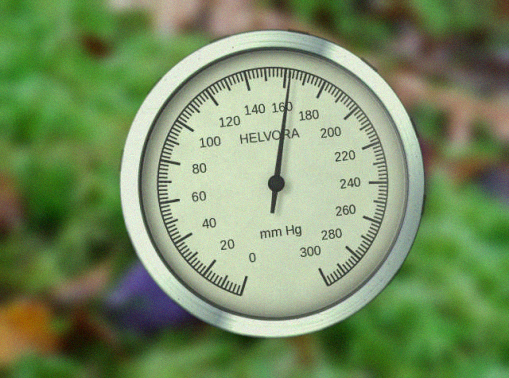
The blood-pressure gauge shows 162,mmHg
